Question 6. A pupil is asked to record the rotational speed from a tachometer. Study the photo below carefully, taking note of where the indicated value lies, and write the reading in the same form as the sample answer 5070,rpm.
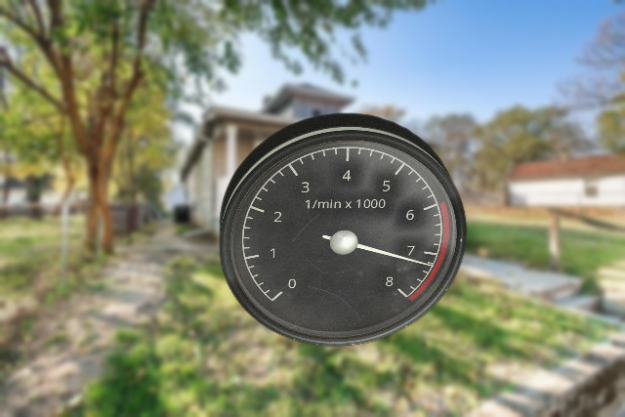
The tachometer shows 7200,rpm
